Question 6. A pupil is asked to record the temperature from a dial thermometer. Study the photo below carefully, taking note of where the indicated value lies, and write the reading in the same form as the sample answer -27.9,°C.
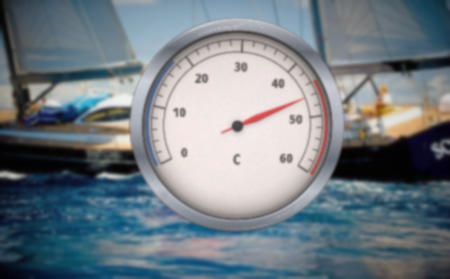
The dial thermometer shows 46,°C
